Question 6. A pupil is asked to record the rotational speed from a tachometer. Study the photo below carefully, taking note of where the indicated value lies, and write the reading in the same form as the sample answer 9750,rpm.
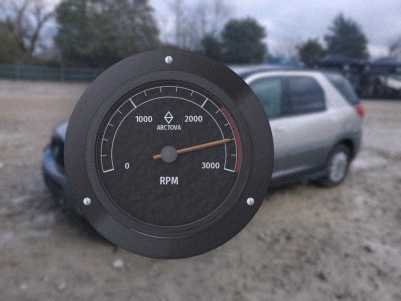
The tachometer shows 2600,rpm
